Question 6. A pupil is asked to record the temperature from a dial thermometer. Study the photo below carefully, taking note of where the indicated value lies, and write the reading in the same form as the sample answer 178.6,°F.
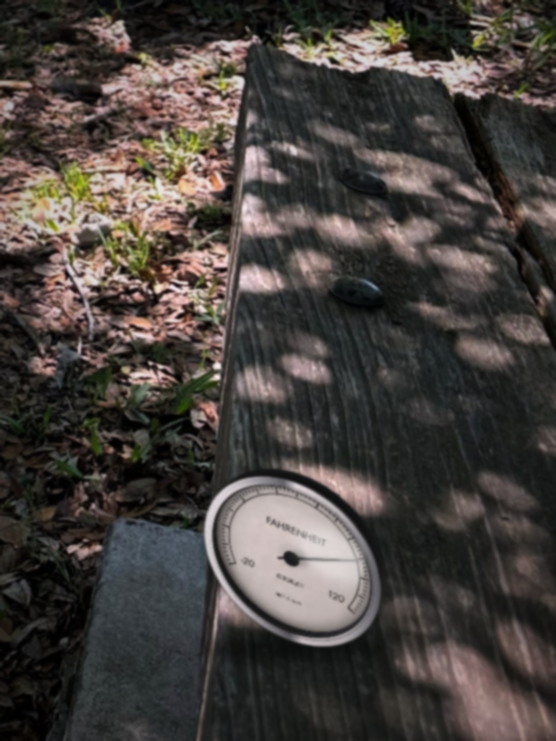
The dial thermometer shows 90,°F
